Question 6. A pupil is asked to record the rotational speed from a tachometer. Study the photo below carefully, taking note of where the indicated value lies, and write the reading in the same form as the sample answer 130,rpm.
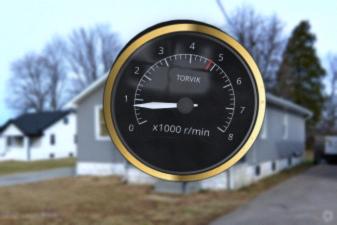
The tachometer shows 800,rpm
